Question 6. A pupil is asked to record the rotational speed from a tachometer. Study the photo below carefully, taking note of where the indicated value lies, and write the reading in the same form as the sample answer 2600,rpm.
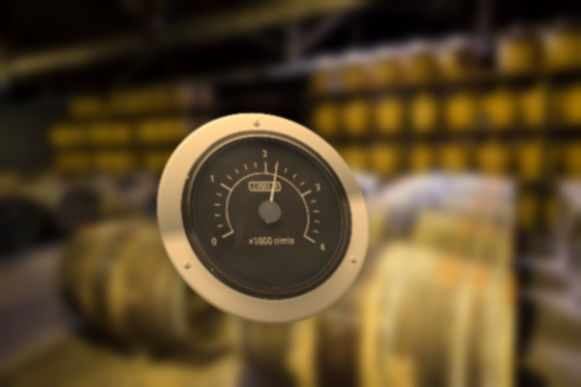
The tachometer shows 2200,rpm
